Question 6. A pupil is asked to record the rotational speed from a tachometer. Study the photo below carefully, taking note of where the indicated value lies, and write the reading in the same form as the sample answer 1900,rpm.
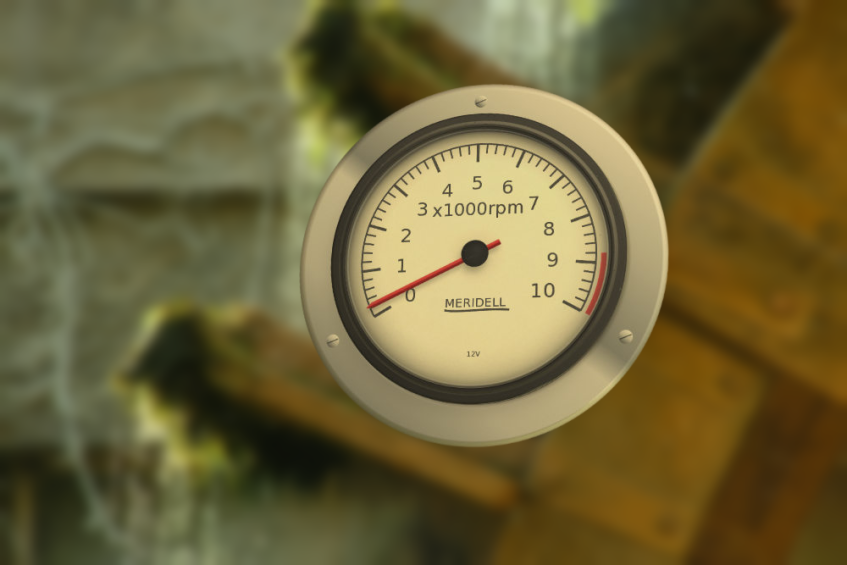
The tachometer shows 200,rpm
